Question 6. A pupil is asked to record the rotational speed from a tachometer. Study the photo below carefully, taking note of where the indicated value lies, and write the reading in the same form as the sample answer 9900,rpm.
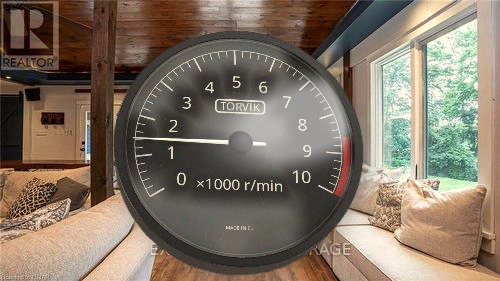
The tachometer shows 1400,rpm
